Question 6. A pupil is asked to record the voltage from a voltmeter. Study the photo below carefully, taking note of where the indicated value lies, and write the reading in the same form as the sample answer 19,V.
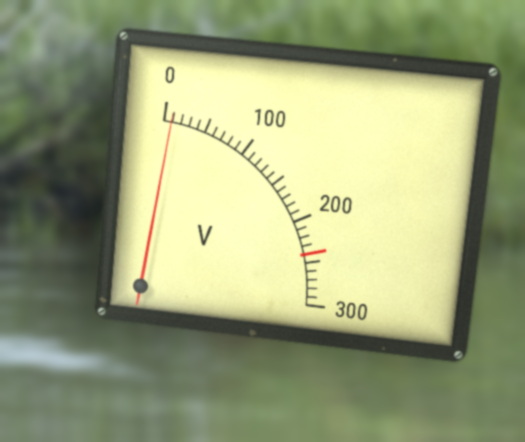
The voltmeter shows 10,V
